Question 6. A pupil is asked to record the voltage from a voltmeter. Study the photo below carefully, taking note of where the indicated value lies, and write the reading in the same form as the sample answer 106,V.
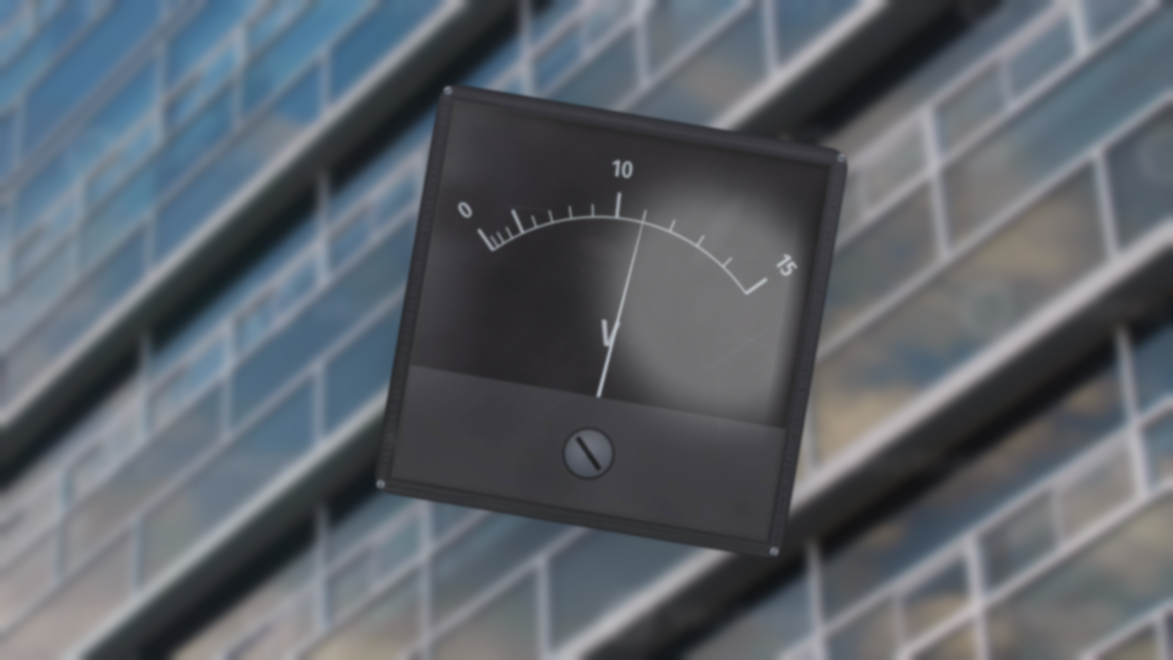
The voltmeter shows 11,V
